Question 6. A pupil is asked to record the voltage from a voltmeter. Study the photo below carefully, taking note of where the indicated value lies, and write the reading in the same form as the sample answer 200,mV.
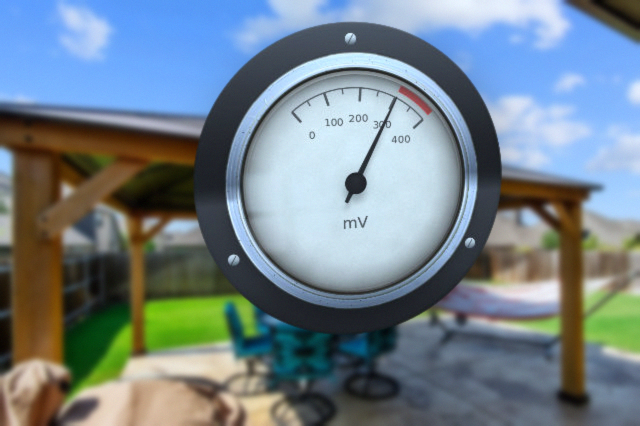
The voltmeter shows 300,mV
